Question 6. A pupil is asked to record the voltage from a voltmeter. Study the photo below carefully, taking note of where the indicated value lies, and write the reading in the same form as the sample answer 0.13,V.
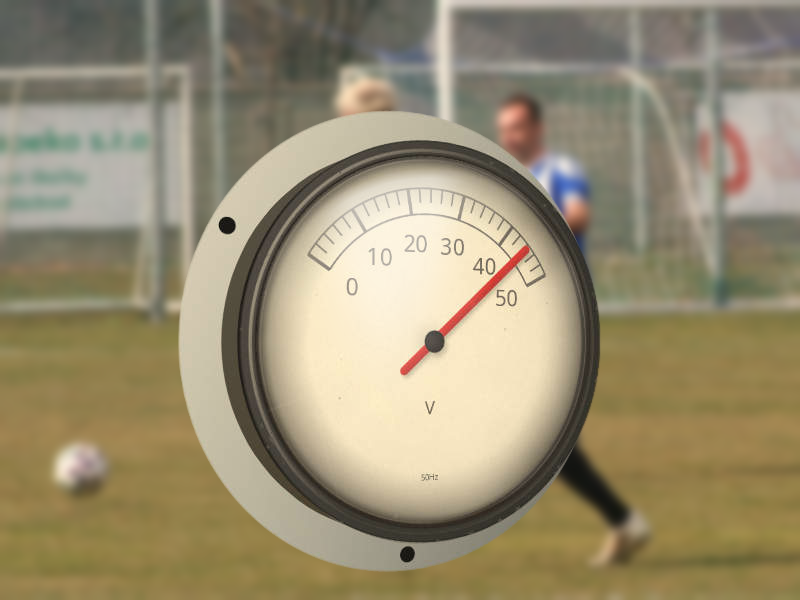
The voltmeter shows 44,V
